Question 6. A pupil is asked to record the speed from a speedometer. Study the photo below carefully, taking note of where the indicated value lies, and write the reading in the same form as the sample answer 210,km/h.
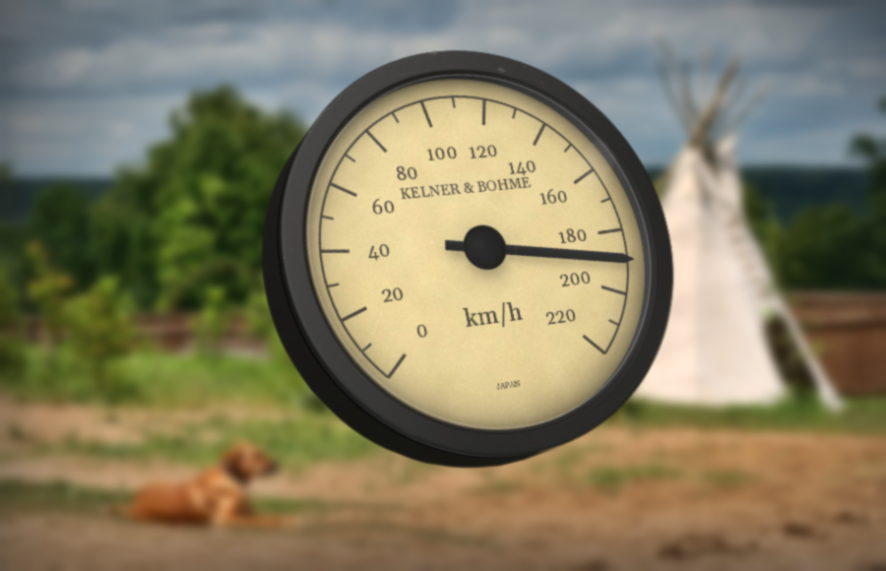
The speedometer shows 190,km/h
